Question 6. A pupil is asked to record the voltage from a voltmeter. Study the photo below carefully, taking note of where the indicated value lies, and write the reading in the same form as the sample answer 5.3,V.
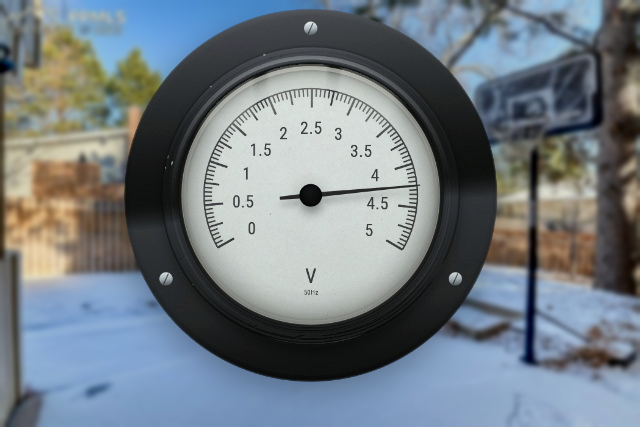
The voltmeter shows 4.25,V
